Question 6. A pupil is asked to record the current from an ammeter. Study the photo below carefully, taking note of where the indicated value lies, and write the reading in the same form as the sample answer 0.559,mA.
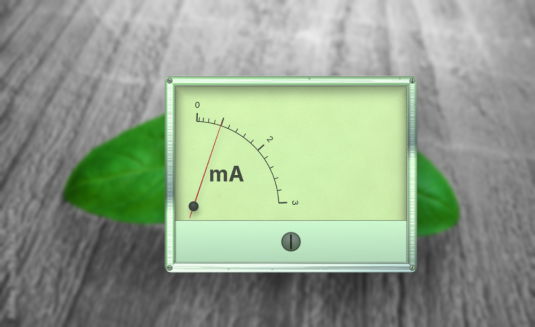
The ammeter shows 1,mA
